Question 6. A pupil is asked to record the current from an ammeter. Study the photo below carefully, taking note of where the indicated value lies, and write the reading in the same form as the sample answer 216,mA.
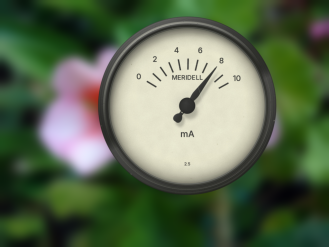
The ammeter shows 8,mA
